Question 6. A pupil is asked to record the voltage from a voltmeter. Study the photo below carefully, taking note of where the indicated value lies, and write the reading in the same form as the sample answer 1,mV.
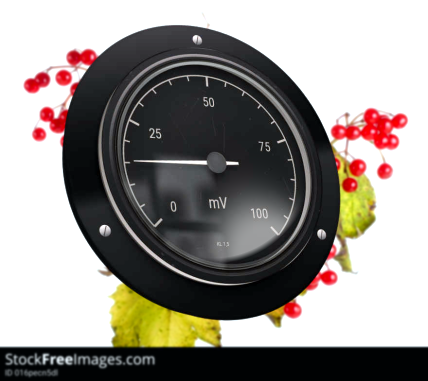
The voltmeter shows 15,mV
